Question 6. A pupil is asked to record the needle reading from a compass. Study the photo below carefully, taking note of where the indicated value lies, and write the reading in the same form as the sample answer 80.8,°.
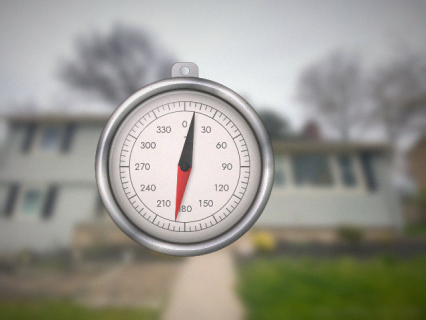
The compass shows 190,°
